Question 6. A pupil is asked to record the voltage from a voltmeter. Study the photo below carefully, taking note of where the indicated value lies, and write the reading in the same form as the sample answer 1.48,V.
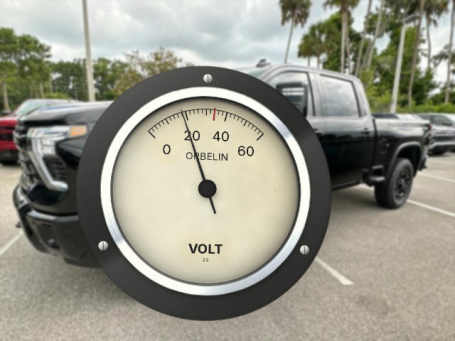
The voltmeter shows 18,V
